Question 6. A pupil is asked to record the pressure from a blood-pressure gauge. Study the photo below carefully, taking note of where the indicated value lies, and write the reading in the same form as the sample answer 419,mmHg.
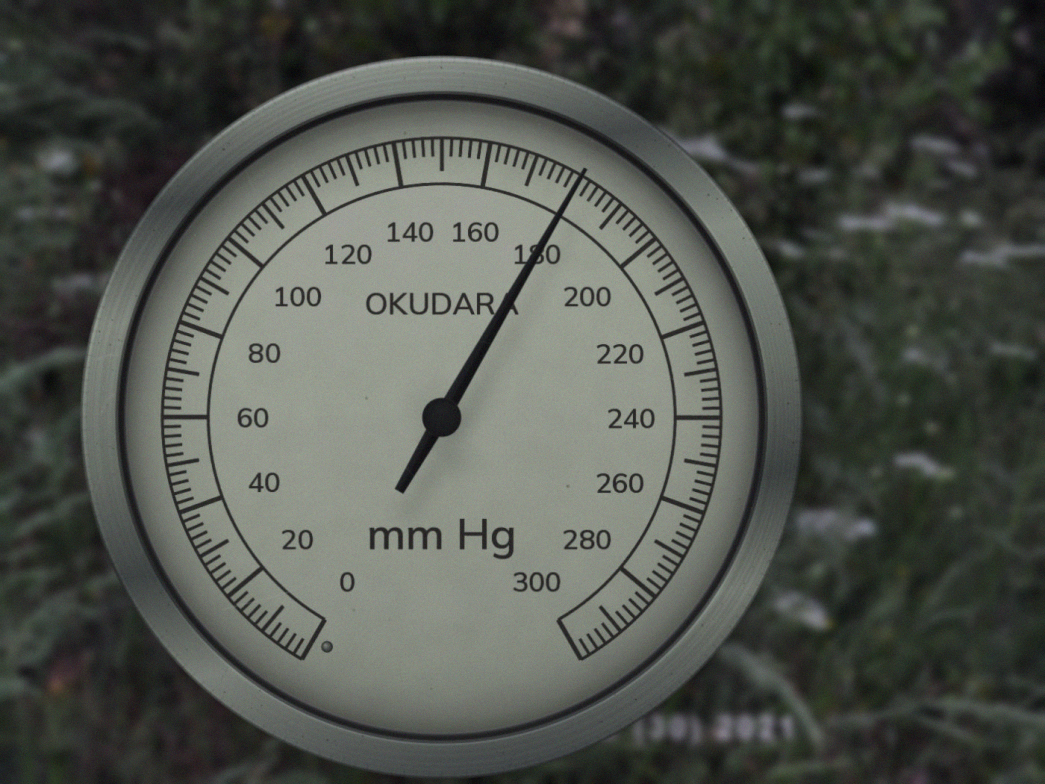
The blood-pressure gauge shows 180,mmHg
